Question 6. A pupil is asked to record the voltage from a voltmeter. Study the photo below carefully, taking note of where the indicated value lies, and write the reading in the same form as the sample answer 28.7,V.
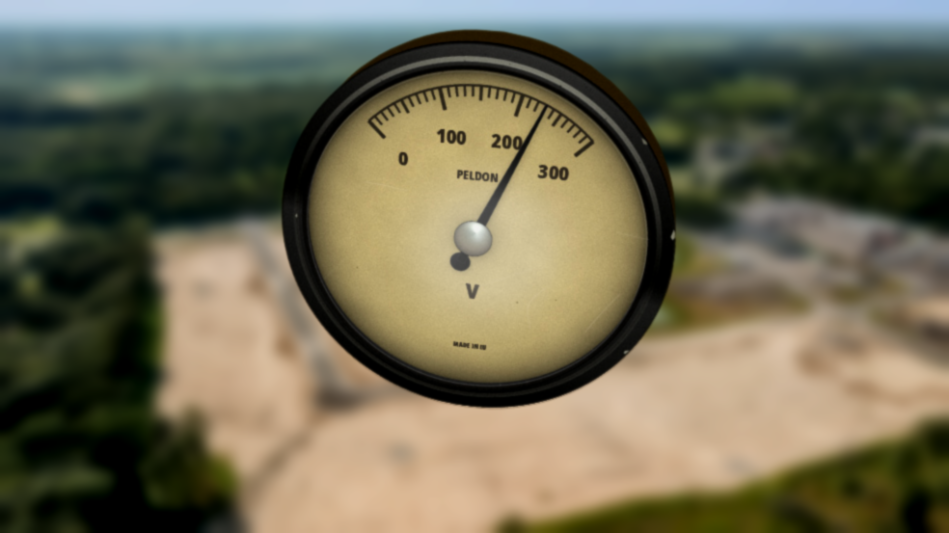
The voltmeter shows 230,V
